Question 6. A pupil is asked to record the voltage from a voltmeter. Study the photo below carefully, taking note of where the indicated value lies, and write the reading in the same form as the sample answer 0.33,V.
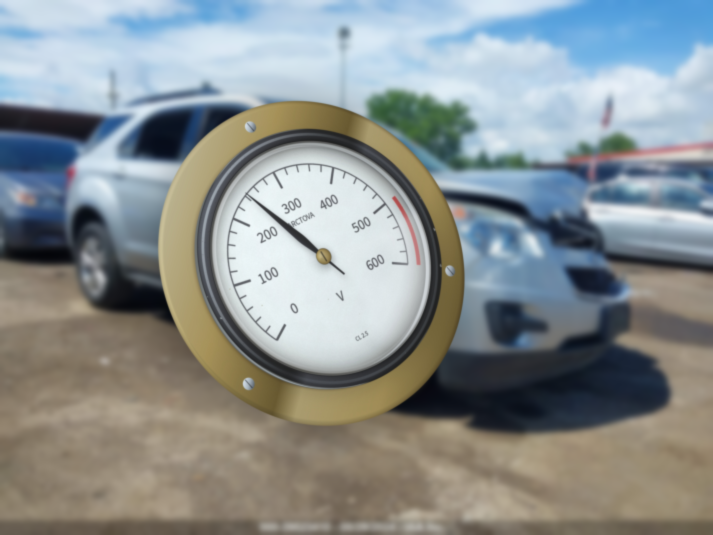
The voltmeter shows 240,V
